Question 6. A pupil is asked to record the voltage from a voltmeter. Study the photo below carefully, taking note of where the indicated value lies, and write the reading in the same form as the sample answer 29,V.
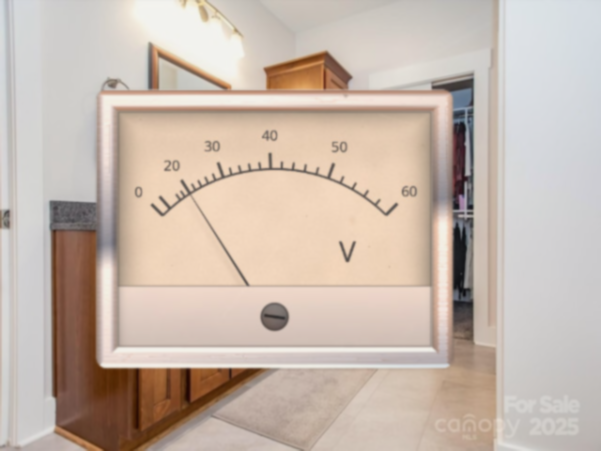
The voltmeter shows 20,V
